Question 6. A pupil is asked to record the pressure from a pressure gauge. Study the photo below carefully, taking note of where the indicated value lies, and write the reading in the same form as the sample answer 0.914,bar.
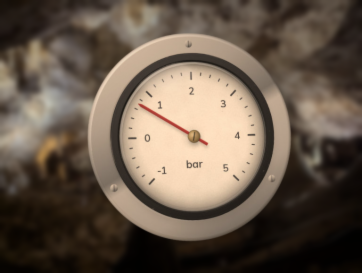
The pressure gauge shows 0.7,bar
